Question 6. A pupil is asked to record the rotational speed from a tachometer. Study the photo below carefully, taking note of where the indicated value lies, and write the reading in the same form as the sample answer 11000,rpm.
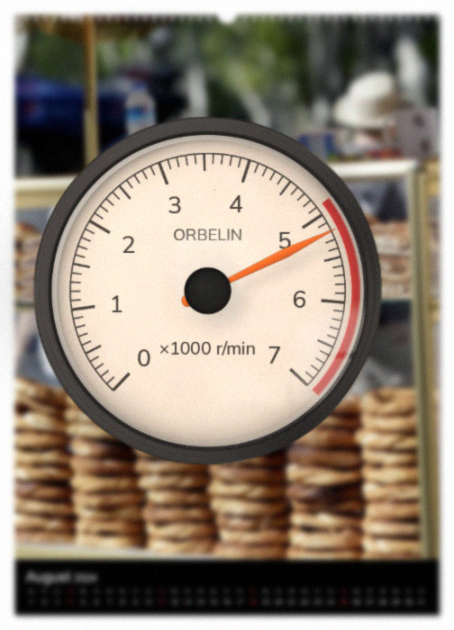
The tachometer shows 5200,rpm
